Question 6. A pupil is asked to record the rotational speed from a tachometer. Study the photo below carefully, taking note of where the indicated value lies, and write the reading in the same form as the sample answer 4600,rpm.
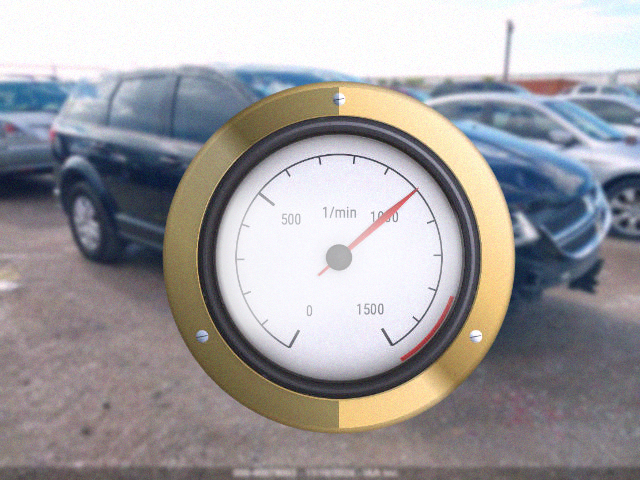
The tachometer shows 1000,rpm
